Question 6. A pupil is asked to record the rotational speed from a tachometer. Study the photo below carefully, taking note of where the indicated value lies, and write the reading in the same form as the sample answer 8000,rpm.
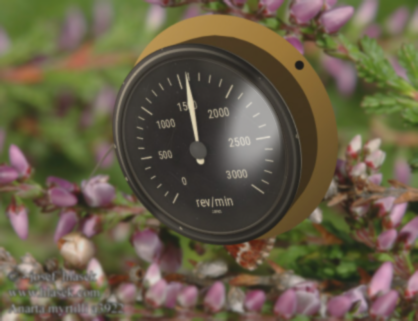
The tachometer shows 1600,rpm
